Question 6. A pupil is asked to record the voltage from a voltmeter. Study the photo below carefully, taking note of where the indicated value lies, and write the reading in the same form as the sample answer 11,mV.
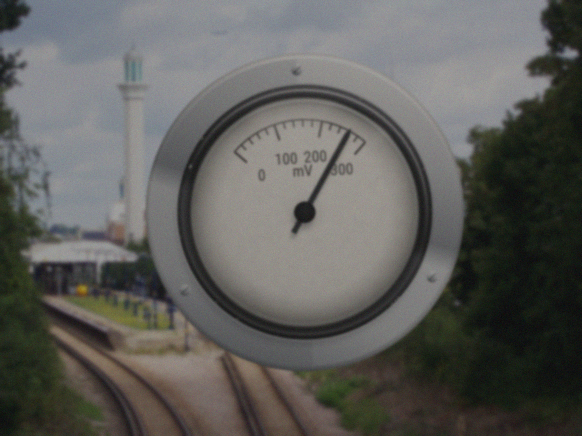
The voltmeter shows 260,mV
